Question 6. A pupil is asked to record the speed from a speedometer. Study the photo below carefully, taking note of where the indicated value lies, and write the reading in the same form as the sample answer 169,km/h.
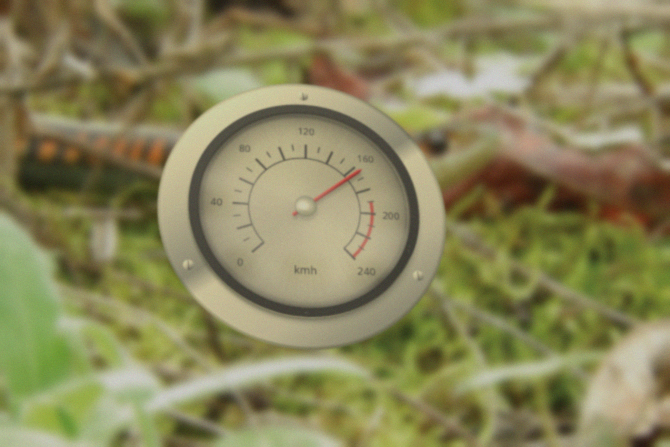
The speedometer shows 165,km/h
